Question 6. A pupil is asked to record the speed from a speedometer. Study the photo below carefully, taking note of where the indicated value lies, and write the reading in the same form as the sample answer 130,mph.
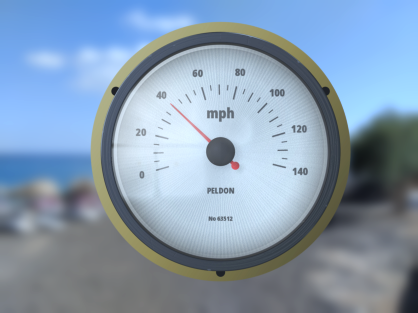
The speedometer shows 40,mph
